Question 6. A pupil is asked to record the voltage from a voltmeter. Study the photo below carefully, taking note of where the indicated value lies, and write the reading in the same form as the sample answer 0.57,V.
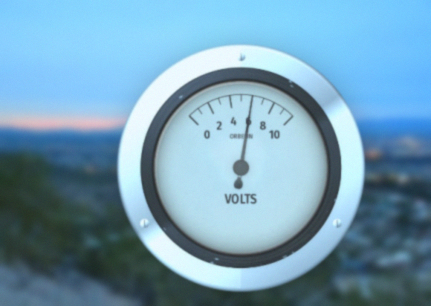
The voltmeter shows 6,V
